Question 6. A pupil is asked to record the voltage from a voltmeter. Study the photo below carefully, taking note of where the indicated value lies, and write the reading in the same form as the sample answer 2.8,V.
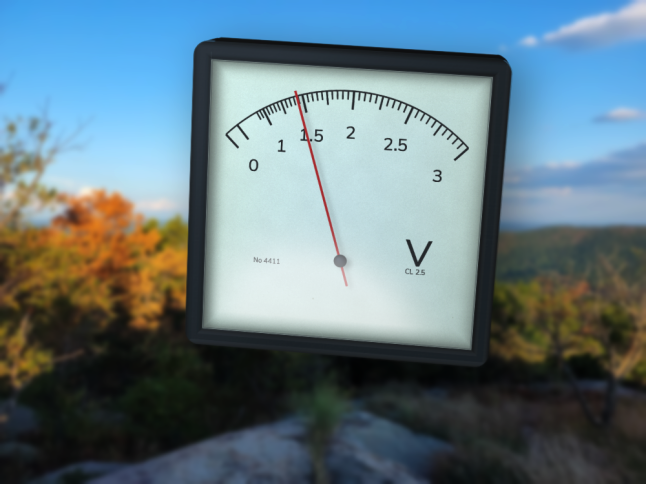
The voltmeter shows 1.45,V
